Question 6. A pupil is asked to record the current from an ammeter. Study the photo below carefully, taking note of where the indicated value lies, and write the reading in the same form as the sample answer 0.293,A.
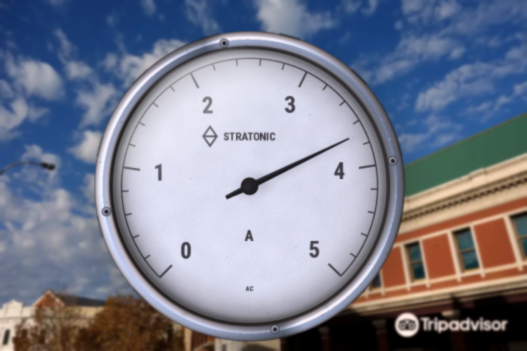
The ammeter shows 3.7,A
